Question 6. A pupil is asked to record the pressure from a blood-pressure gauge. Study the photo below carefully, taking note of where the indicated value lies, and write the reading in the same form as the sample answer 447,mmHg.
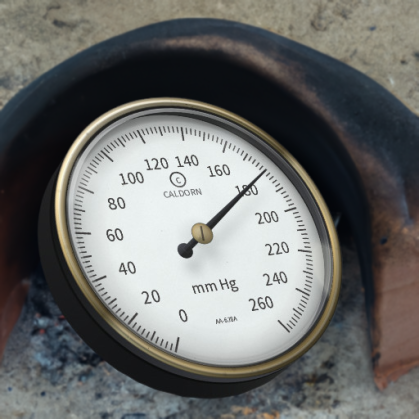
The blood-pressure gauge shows 180,mmHg
